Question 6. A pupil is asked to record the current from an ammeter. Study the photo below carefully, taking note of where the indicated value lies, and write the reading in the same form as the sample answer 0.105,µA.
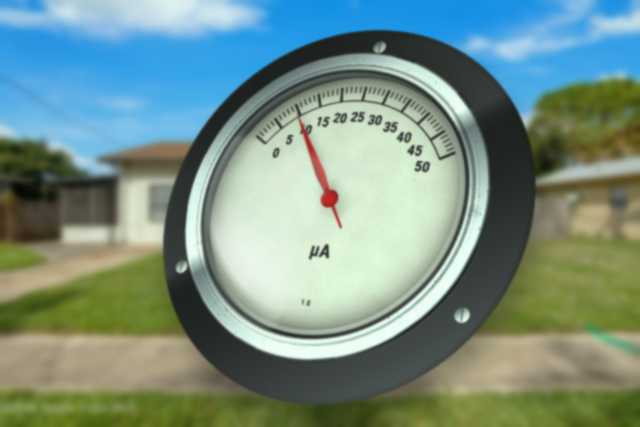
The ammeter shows 10,µA
